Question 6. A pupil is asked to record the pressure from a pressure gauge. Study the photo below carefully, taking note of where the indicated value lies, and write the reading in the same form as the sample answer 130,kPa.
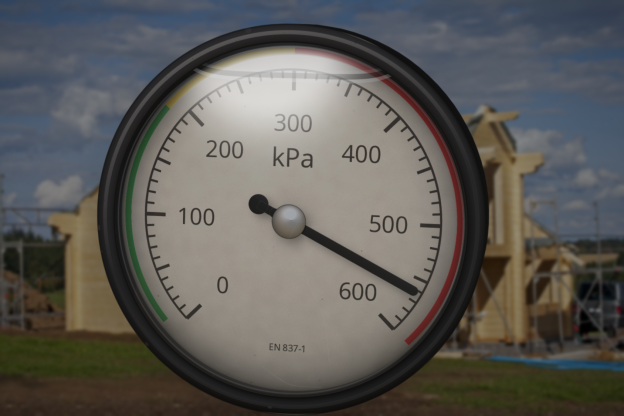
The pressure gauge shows 560,kPa
